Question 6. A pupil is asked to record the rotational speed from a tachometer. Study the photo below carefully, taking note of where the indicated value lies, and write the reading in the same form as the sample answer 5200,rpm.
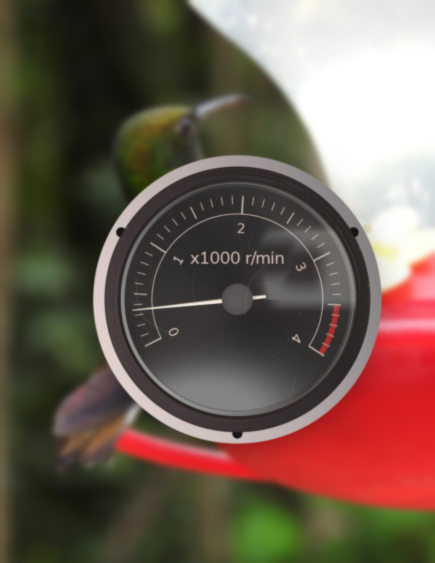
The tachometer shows 350,rpm
